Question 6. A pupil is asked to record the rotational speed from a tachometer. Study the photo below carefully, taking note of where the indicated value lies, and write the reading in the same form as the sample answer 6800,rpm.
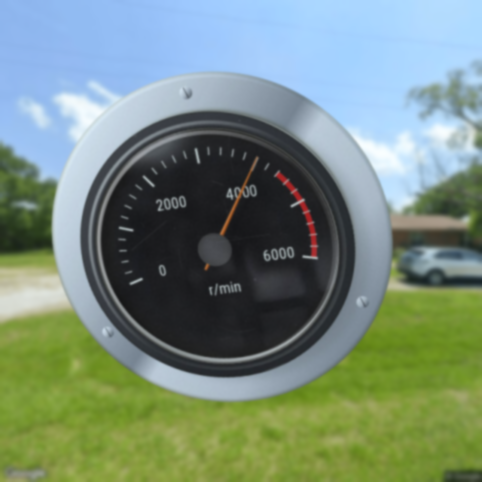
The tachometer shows 4000,rpm
